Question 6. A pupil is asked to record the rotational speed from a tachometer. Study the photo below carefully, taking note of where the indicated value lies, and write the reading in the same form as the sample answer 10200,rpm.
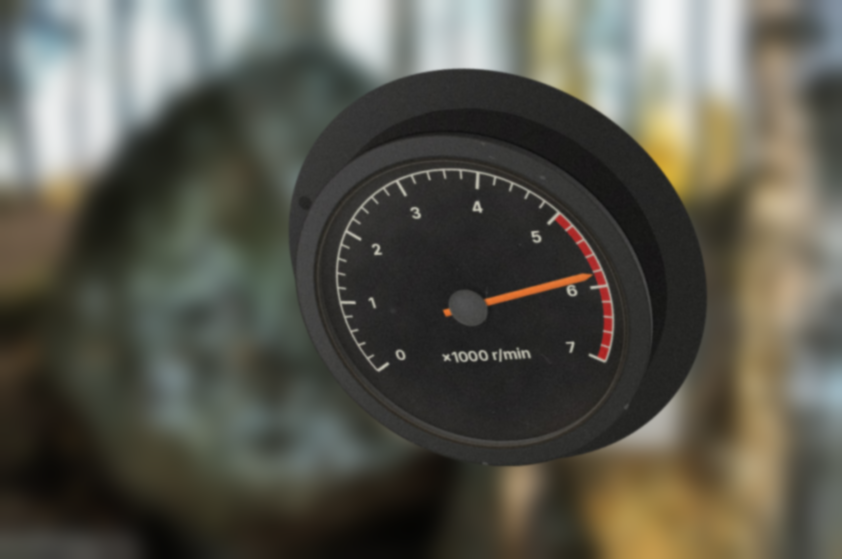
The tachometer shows 5800,rpm
